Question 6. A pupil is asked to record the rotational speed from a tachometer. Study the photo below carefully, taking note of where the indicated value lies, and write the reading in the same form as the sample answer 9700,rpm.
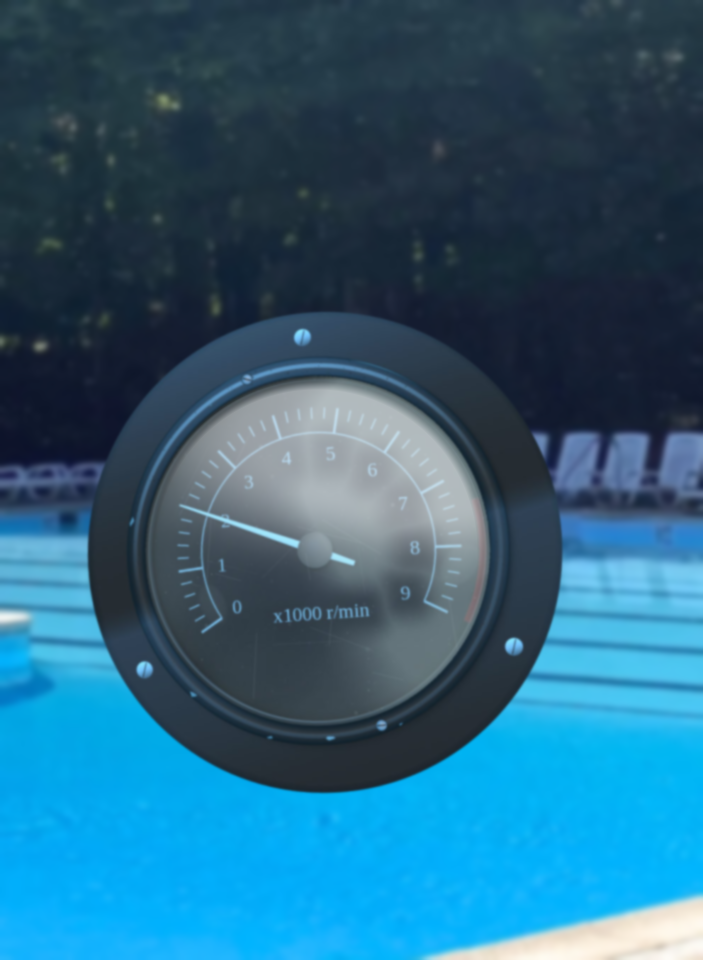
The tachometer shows 2000,rpm
